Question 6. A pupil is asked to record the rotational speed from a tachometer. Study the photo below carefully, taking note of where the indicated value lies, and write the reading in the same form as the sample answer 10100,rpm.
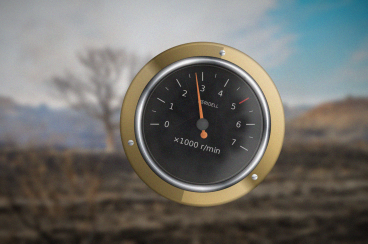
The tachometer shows 2750,rpm
